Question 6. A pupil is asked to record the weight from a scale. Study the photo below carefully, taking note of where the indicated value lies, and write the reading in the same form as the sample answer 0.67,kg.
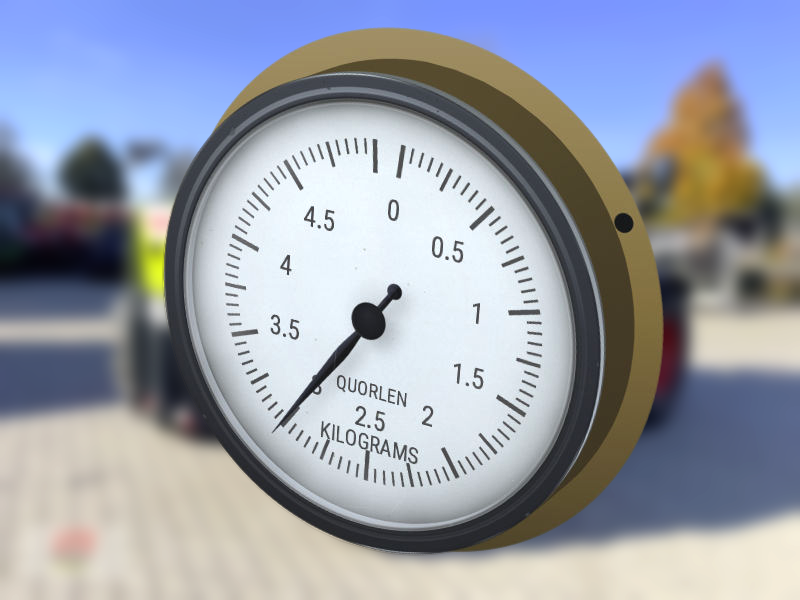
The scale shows 3,kg
